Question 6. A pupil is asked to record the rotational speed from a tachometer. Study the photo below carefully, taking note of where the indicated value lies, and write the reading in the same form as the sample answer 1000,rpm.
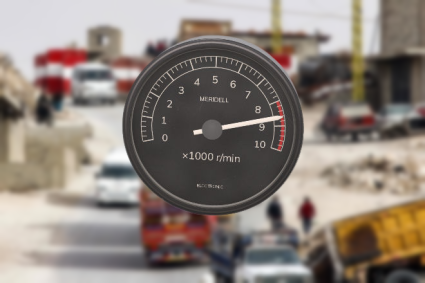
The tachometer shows 8600,rpm
